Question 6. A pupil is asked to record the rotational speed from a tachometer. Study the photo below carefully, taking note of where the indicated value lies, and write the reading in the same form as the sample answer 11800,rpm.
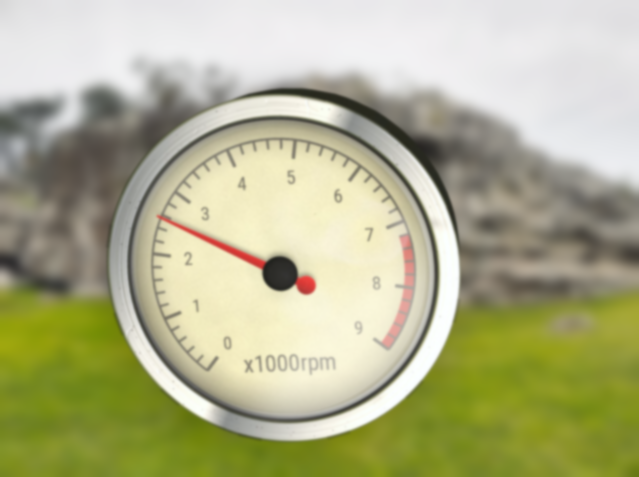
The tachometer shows 2600,rpm
